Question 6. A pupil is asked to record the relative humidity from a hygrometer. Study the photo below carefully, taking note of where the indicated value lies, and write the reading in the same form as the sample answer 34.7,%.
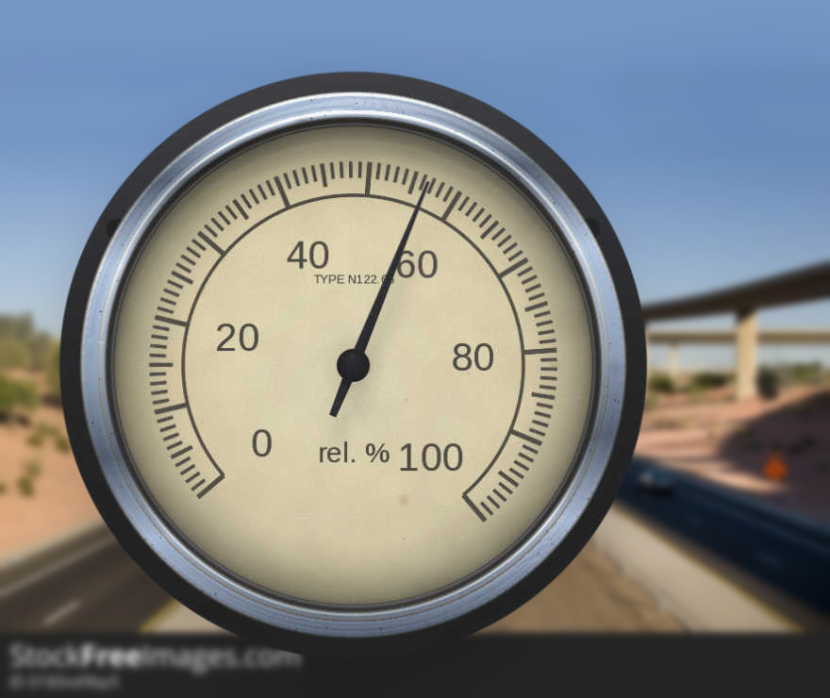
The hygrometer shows 56.5,%
